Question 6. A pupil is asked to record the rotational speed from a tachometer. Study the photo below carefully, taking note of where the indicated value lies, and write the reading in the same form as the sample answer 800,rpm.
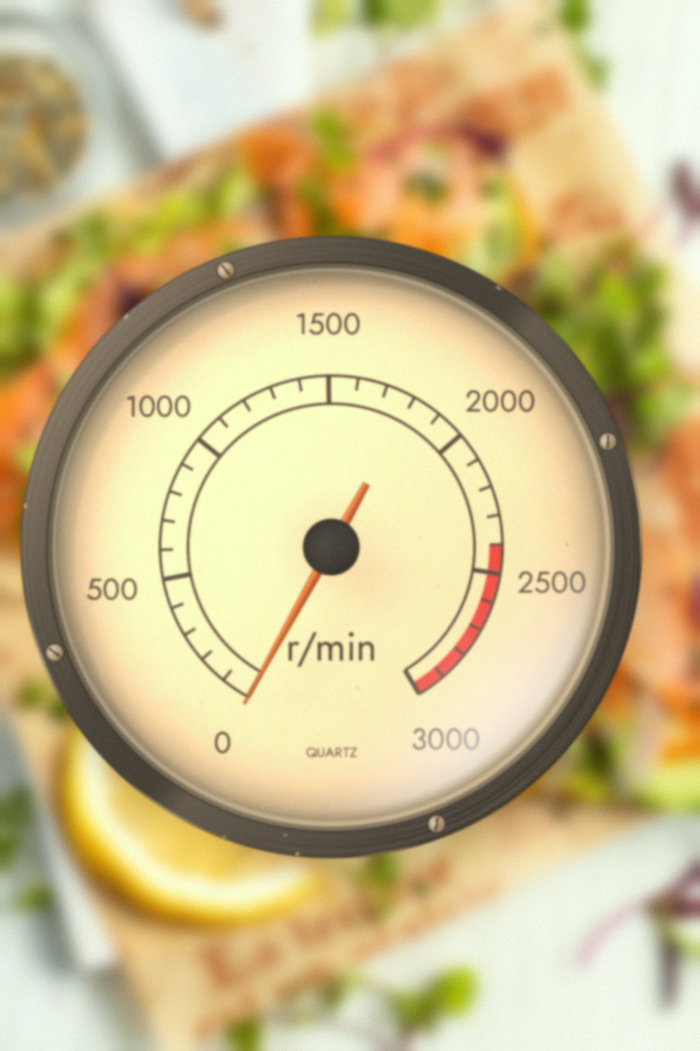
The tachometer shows 0,rpm
